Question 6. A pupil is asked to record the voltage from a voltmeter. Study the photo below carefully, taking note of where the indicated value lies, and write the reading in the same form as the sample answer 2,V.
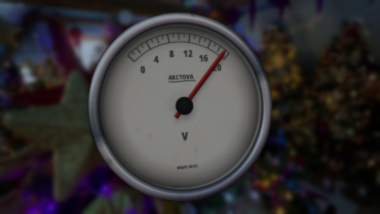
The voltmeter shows 19,V
